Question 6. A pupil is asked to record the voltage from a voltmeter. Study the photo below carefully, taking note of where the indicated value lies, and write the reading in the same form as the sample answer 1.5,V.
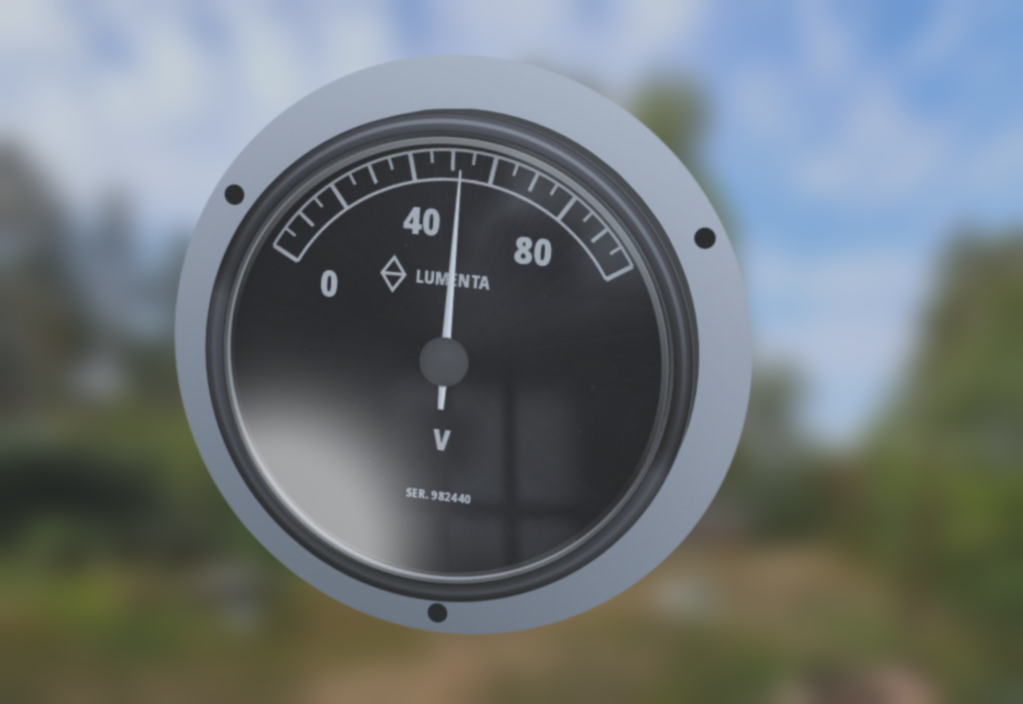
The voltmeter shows 52.5,V
